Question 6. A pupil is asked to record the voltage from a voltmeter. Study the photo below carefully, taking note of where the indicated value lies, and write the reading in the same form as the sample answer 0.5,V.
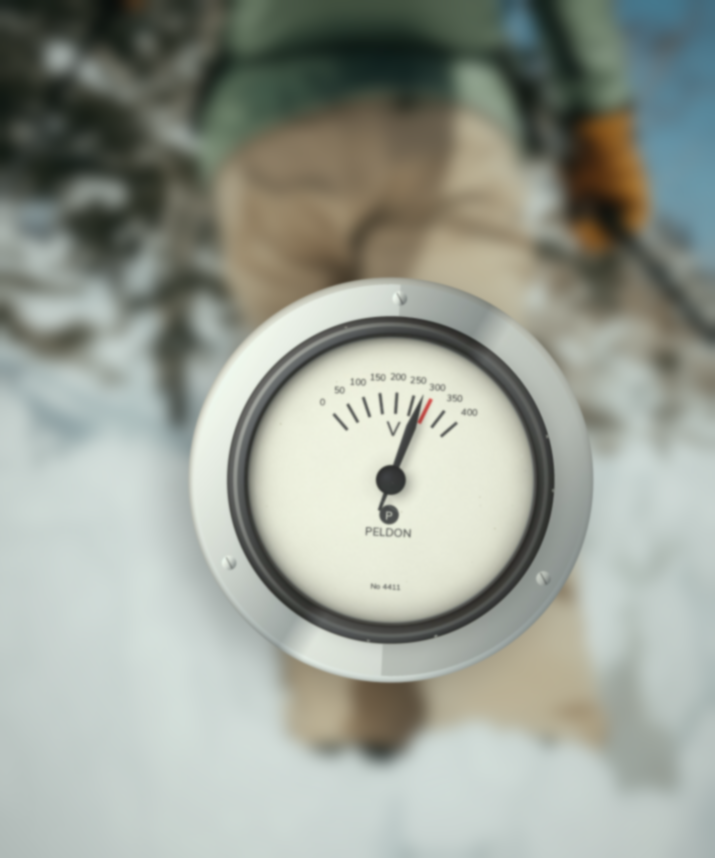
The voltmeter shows 275,V
